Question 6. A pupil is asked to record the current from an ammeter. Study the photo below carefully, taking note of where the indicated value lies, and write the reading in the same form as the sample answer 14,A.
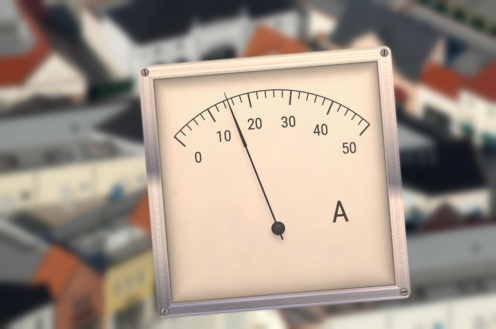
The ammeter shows 15,A
